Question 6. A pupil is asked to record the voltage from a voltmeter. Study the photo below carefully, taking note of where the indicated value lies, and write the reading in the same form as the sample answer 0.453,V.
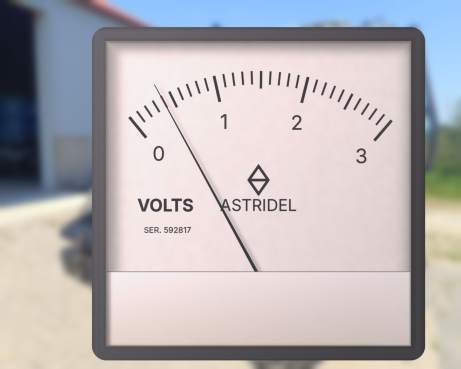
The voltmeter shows 0.4,V
